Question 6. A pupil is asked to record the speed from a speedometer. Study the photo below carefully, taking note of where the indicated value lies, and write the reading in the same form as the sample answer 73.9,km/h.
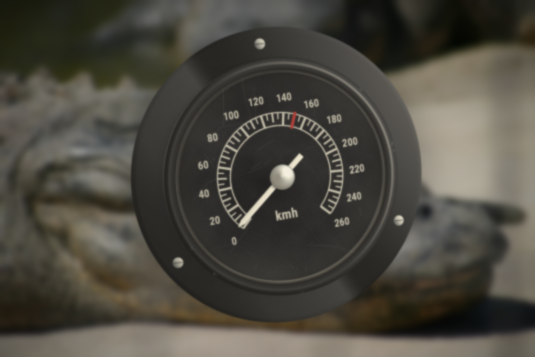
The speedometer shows 5,km/h
